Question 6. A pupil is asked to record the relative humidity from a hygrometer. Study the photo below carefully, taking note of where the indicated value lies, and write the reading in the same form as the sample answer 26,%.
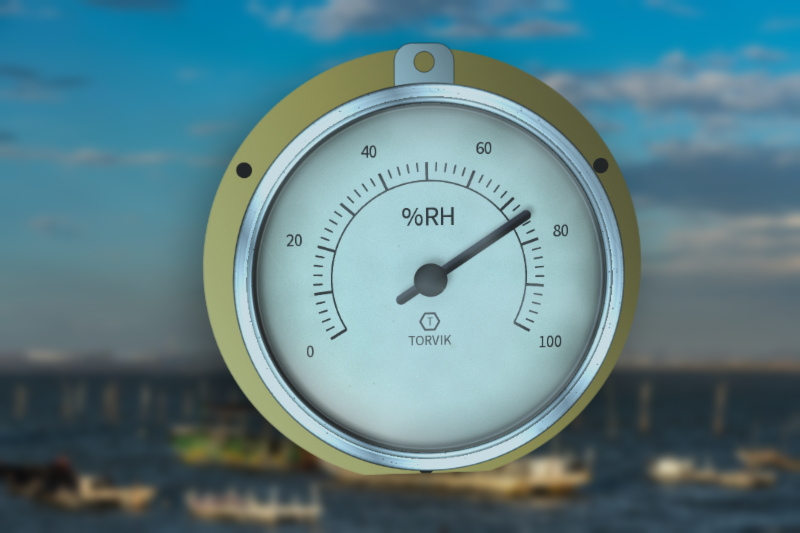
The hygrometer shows 74,%
